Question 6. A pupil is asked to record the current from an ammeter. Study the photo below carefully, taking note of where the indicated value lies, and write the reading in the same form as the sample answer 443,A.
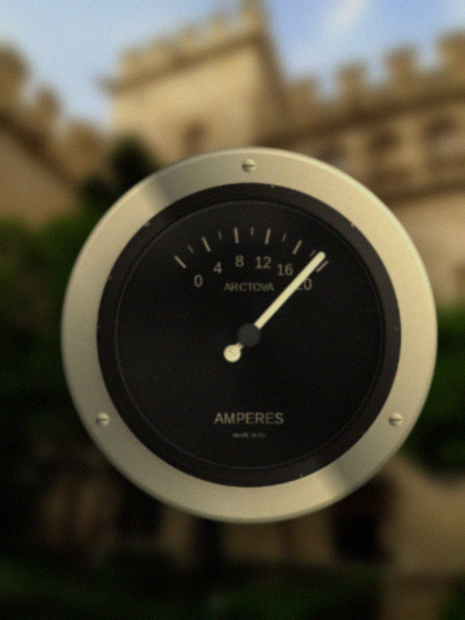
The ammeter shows 19,A
